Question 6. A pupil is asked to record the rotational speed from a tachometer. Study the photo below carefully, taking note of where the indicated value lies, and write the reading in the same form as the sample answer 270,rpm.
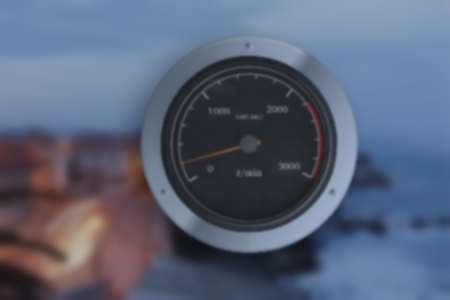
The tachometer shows 200,rpm
